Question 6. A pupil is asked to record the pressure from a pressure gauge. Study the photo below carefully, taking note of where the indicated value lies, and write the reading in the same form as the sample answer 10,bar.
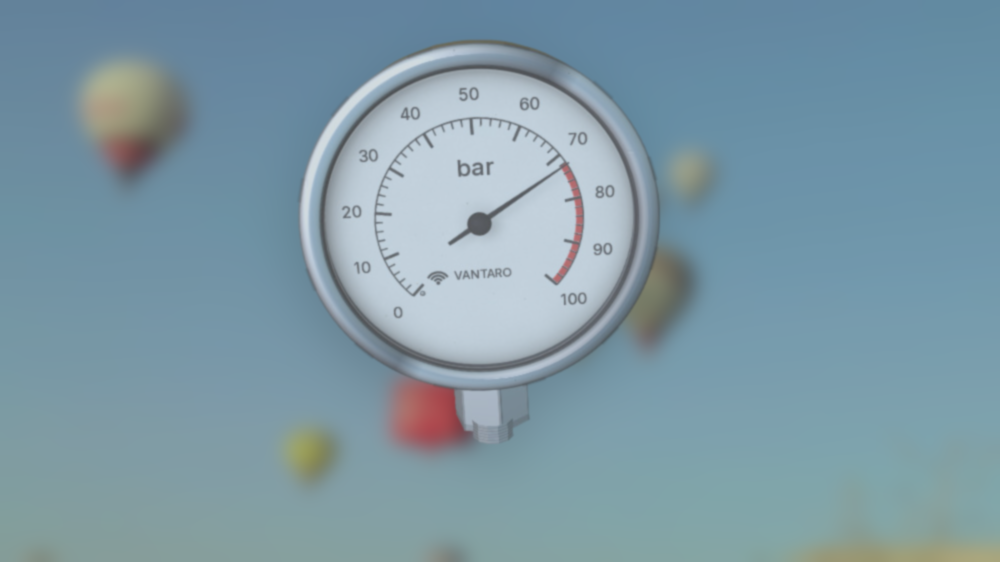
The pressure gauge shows 72,bar
